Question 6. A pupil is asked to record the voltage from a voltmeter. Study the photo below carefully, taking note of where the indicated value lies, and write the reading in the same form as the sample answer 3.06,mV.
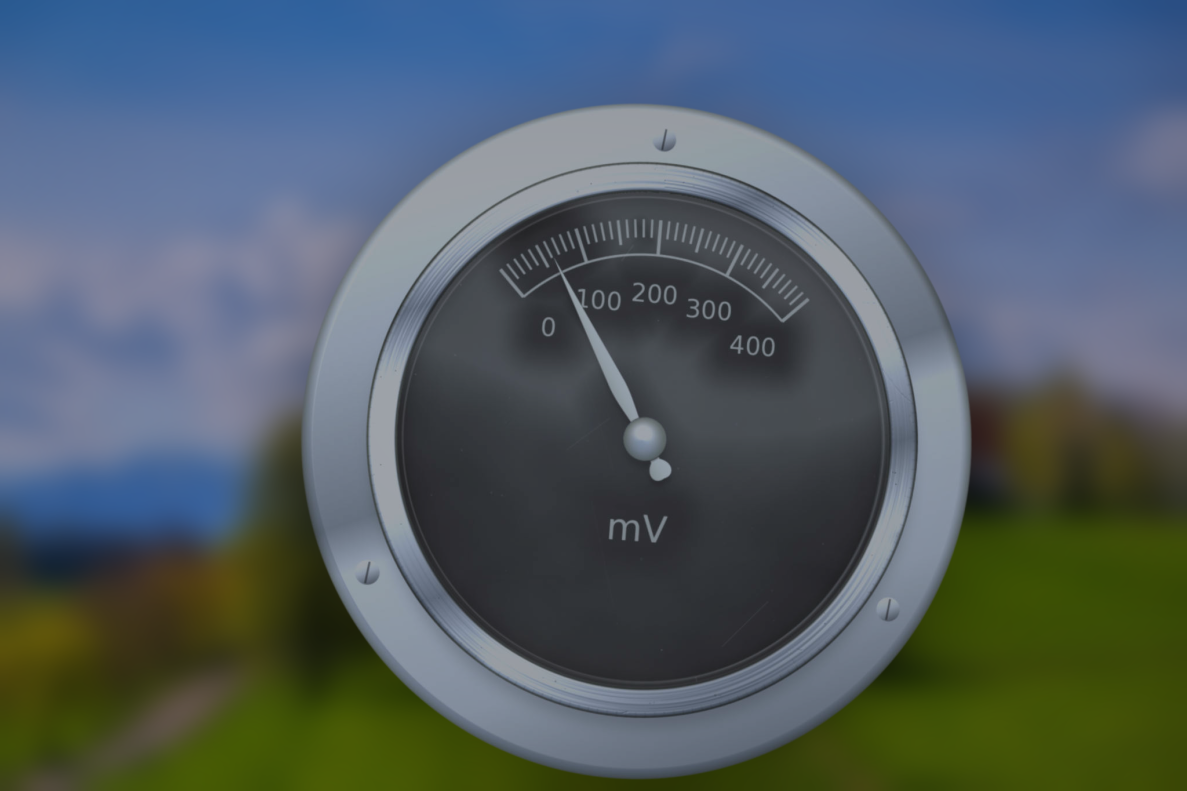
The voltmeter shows 60,mV
